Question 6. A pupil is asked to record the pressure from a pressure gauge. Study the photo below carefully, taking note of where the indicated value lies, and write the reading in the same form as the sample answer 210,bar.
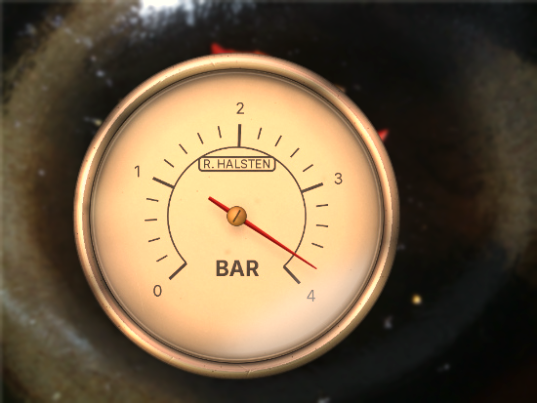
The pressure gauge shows 3.8,bar
